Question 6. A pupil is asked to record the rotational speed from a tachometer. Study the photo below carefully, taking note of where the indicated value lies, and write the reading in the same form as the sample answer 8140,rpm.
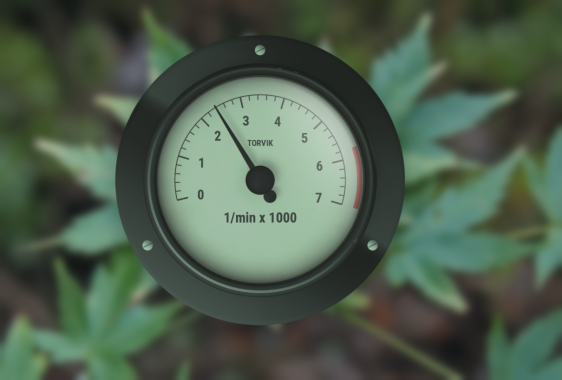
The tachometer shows 2400,rpm
